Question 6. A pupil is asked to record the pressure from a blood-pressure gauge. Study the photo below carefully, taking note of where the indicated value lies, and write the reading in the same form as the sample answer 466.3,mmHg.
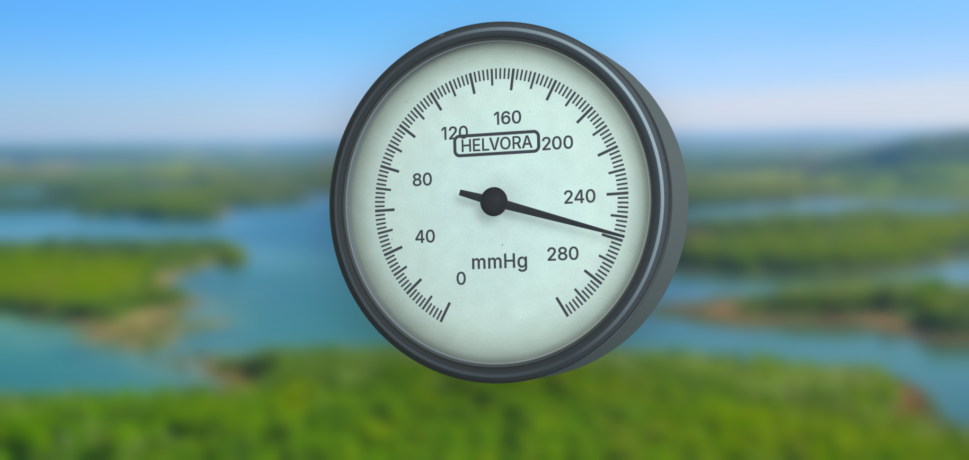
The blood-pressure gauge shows 258,mmHg
